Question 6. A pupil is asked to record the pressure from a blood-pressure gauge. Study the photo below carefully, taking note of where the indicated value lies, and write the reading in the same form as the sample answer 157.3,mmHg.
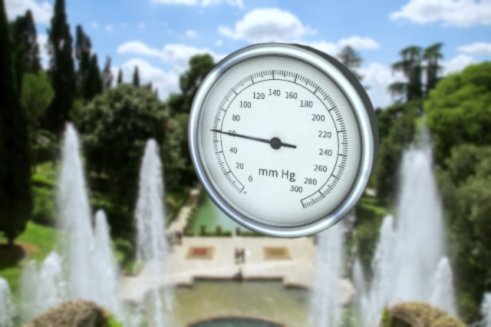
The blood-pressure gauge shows 60,mmHg
